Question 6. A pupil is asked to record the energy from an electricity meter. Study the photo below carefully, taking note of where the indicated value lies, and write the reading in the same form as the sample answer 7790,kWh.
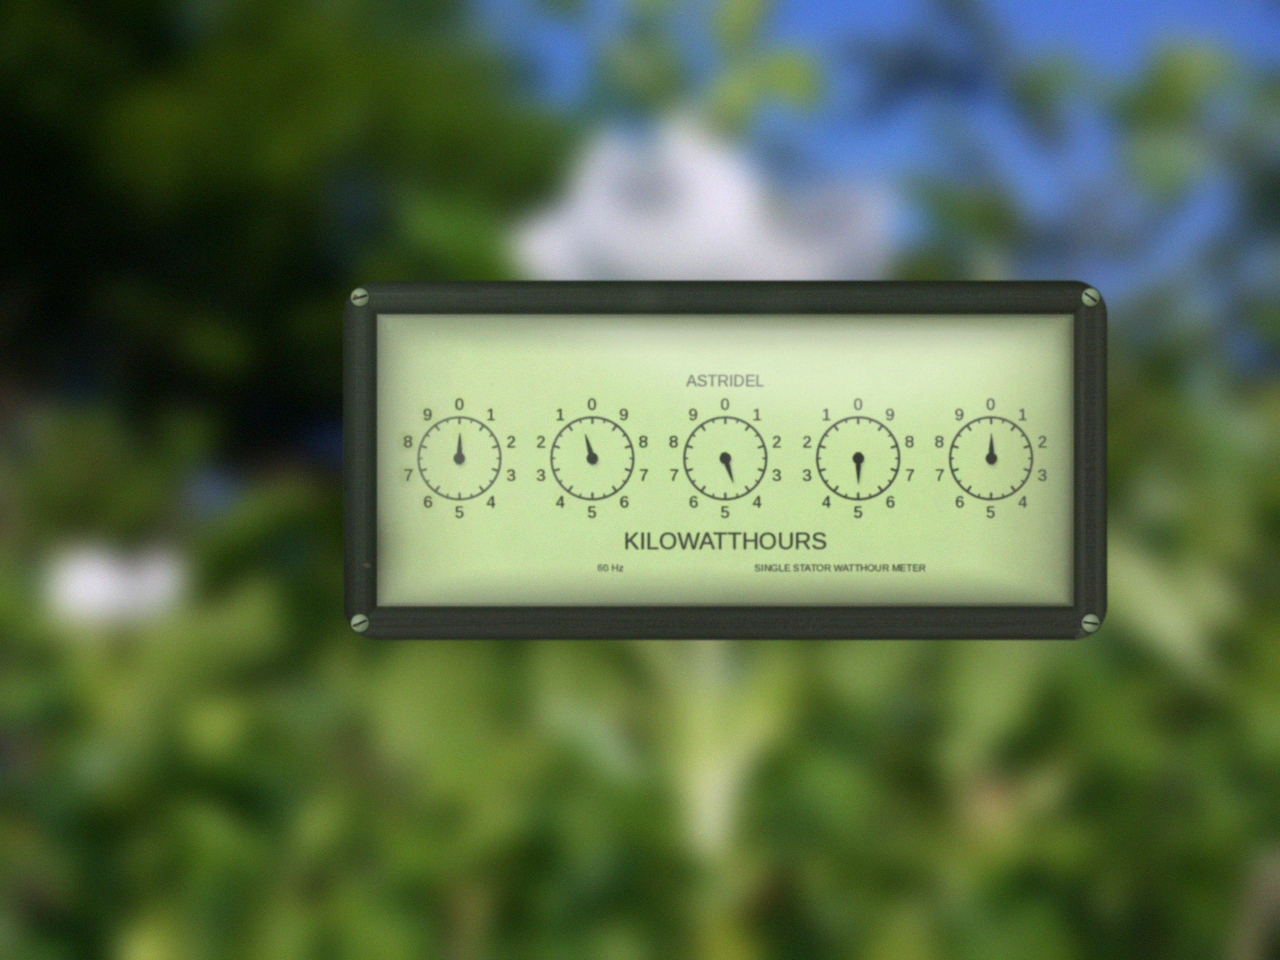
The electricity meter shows 450,kWh
